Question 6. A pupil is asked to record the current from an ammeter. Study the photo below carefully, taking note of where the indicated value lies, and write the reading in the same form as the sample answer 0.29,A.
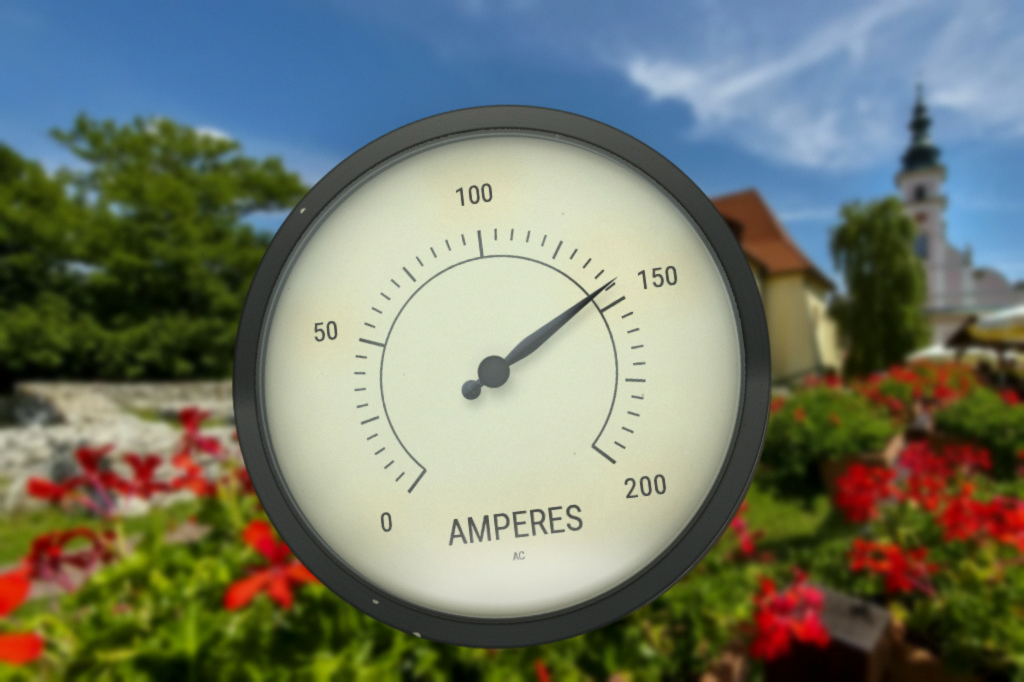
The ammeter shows 145,A
